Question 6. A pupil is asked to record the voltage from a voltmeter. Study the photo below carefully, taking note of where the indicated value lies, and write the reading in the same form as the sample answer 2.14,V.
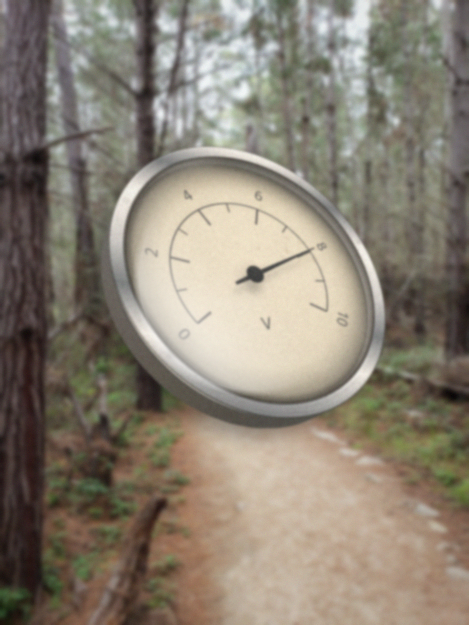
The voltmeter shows 8,V
